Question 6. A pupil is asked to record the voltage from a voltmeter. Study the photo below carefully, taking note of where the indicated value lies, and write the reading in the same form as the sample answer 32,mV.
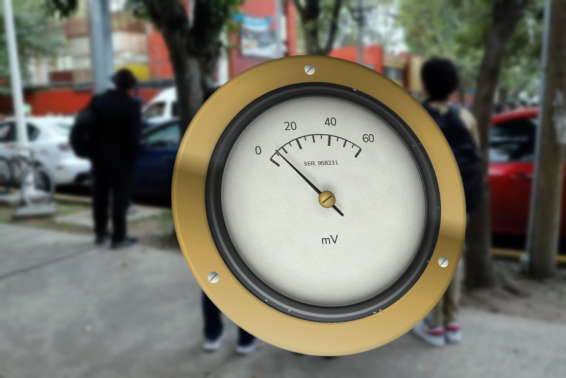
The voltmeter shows 5,mV
